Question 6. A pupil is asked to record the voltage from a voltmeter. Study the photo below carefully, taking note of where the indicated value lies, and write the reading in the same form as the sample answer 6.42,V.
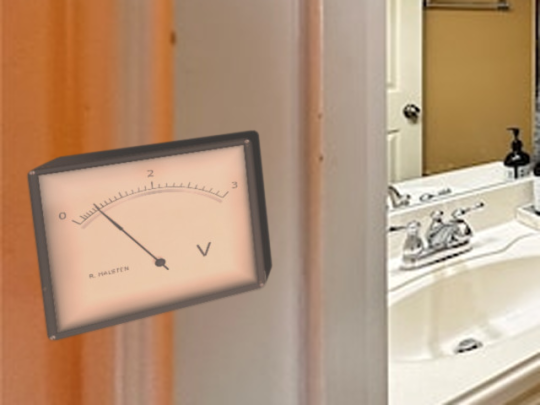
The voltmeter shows 1,V
